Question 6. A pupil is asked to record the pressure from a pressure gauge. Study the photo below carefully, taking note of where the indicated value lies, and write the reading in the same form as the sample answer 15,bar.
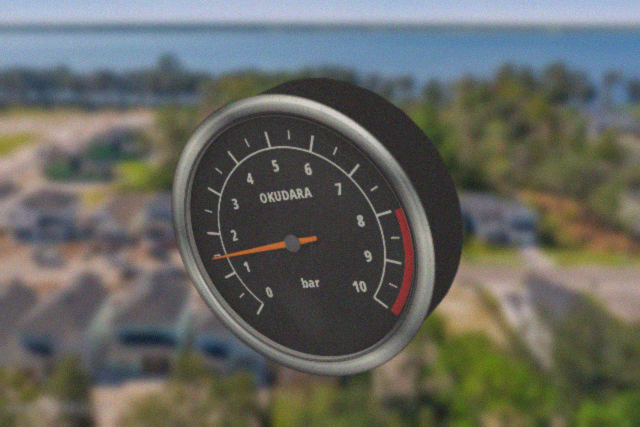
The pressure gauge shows 1.5,bar
